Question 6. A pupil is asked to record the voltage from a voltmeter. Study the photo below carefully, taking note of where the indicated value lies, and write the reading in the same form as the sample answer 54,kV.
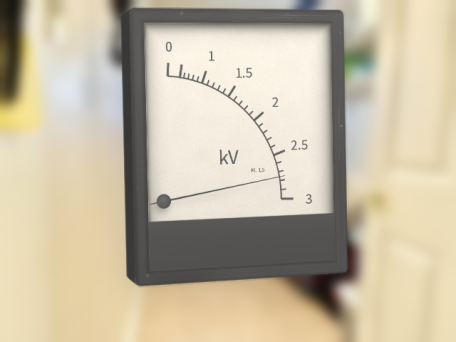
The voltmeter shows 2.75,kV
